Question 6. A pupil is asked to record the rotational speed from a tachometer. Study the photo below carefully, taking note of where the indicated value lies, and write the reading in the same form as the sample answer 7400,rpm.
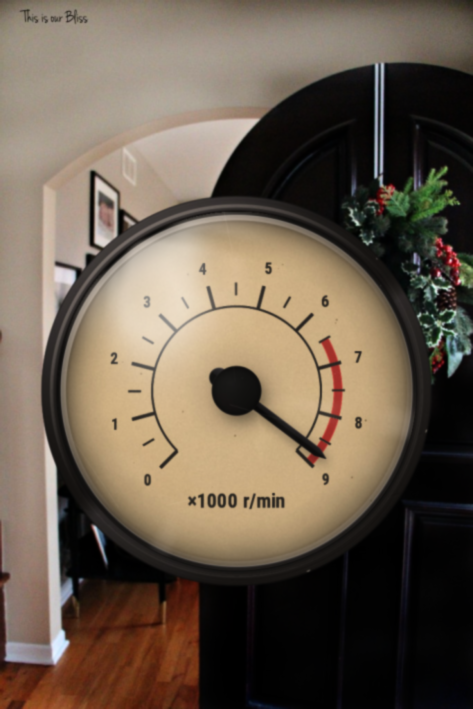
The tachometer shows 8750,rpm
